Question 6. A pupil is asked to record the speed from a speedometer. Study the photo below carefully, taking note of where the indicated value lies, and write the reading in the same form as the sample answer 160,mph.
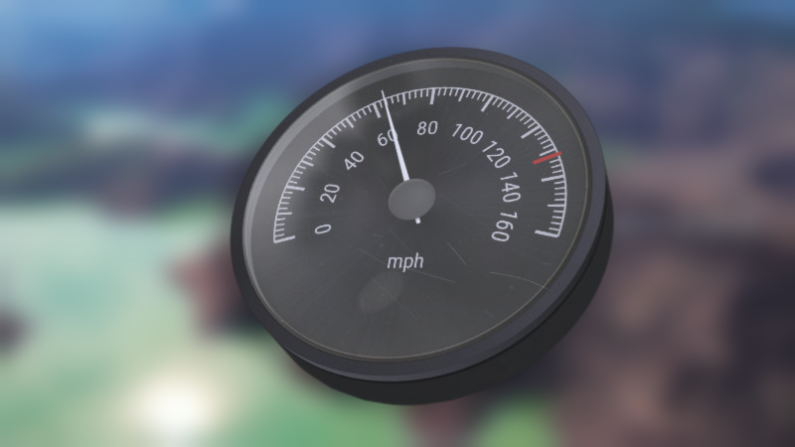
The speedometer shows 64,mph
